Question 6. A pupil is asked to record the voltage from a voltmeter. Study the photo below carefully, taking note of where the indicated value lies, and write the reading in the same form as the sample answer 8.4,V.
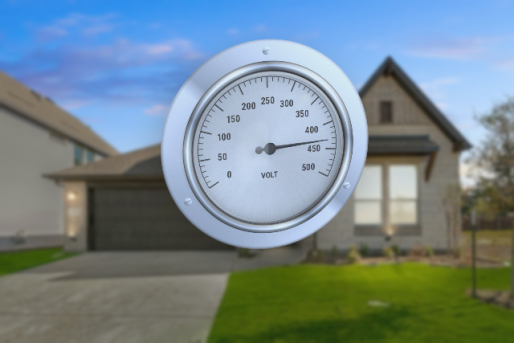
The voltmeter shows 430,V
